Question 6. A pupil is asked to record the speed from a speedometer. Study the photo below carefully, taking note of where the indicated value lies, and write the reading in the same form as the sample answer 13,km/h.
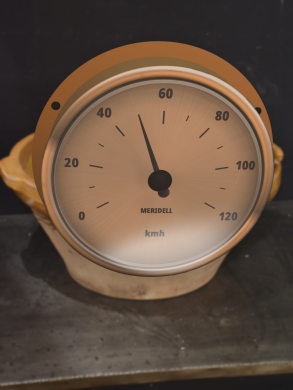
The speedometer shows 50,km/h
